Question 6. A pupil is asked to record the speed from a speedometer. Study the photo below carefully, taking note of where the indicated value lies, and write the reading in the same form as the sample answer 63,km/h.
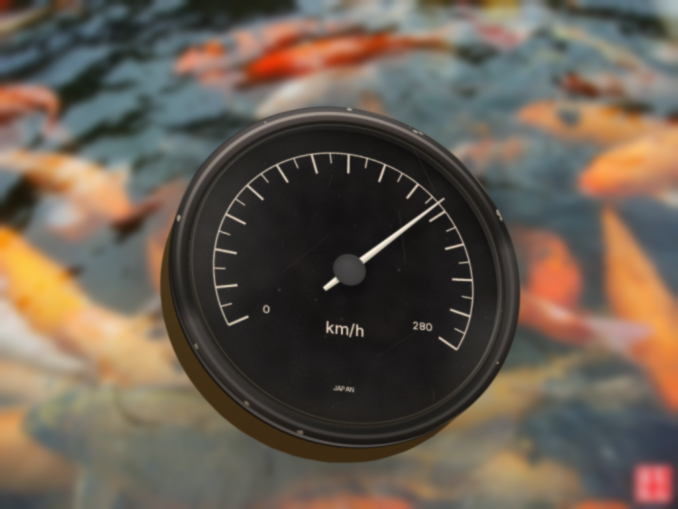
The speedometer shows 195,km/h
